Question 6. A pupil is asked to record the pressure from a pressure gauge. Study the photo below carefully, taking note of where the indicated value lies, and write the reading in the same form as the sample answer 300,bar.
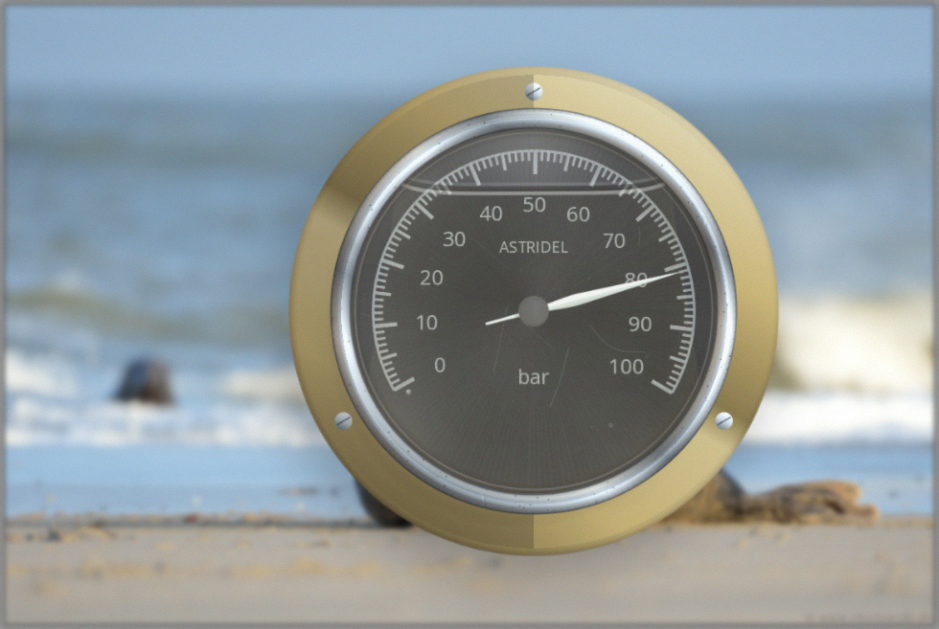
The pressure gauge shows 81,bar
